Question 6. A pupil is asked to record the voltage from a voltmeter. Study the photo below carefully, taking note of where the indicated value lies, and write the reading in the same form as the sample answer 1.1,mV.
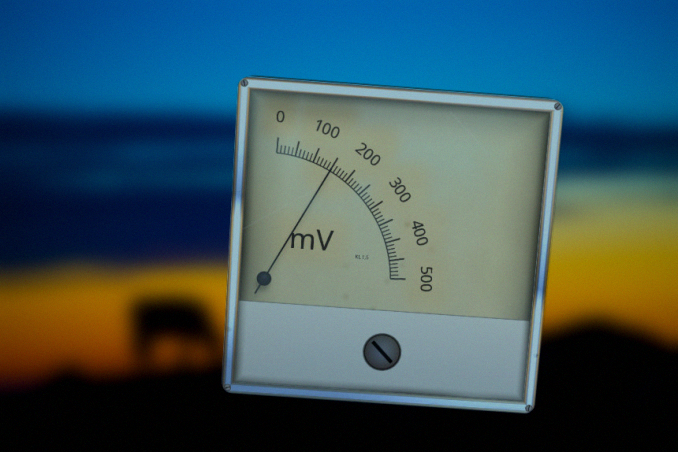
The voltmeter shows 150,mV
